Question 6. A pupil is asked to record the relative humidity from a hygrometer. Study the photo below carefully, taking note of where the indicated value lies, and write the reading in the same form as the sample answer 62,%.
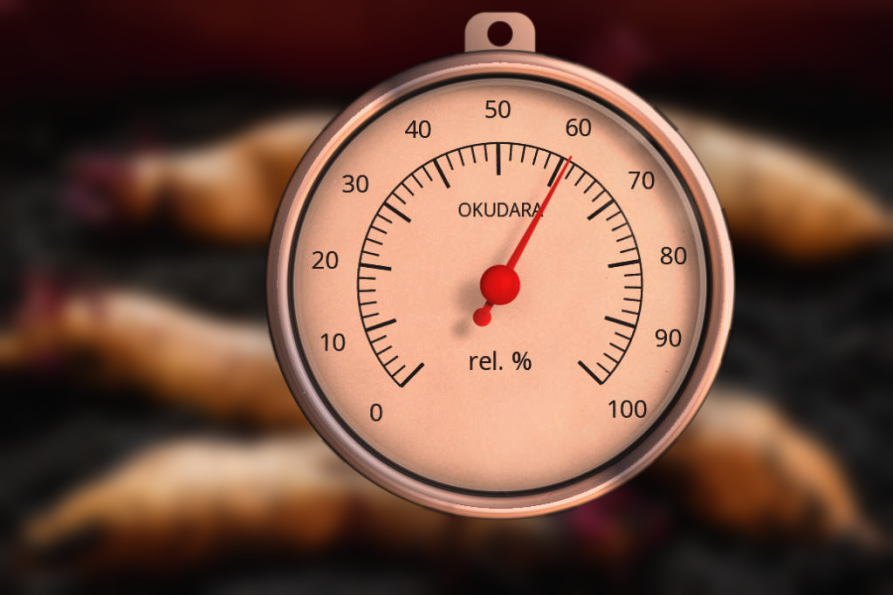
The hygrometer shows 61,%
